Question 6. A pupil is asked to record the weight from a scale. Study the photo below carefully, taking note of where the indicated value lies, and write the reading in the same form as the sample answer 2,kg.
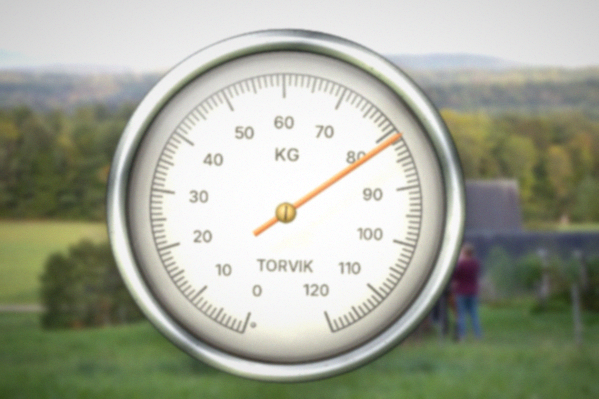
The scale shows 81,kg
